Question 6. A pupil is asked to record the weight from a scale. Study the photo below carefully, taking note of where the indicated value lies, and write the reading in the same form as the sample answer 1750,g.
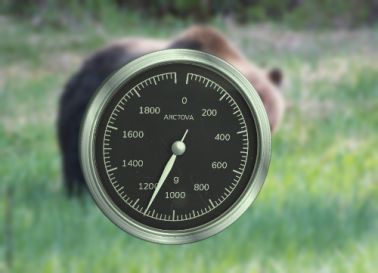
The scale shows 1140,g
